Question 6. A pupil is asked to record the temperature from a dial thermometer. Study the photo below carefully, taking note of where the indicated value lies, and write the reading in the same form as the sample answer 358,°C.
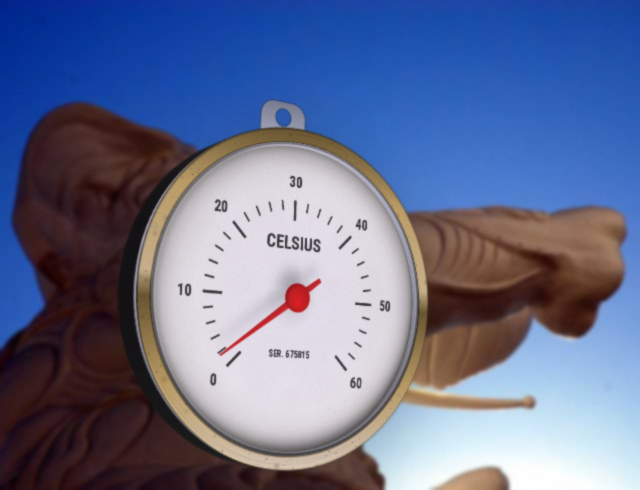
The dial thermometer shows 2,°C
